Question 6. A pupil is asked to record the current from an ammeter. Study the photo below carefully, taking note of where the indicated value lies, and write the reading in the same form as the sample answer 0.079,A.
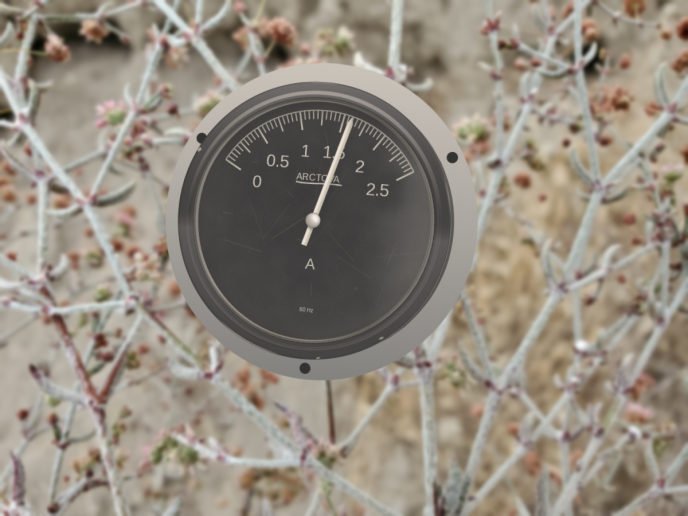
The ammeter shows 1.6,A
